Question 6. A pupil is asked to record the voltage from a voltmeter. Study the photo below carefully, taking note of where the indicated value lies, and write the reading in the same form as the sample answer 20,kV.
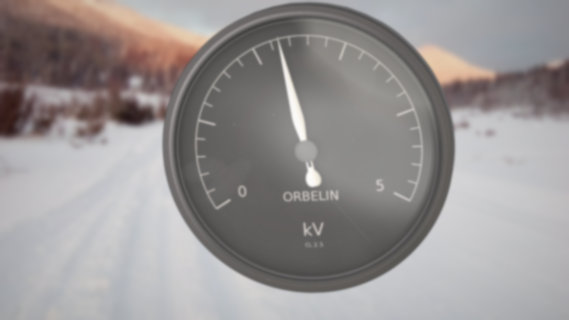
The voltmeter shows 2.3,kV
